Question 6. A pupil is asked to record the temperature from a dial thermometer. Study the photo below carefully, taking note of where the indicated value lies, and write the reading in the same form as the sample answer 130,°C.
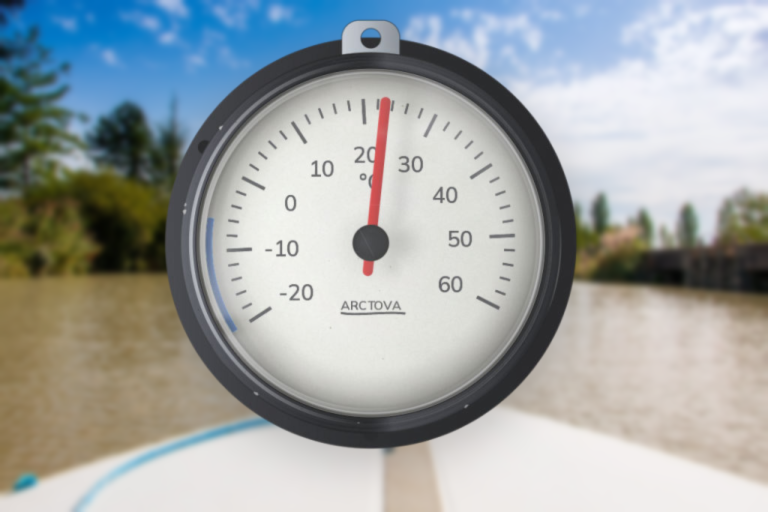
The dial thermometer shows 23,°C
